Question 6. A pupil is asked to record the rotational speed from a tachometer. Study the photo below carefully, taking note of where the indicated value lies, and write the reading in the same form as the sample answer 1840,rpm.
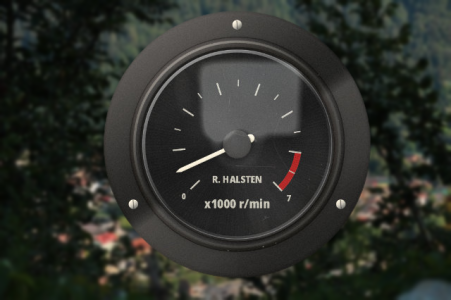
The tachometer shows 500,rpm
